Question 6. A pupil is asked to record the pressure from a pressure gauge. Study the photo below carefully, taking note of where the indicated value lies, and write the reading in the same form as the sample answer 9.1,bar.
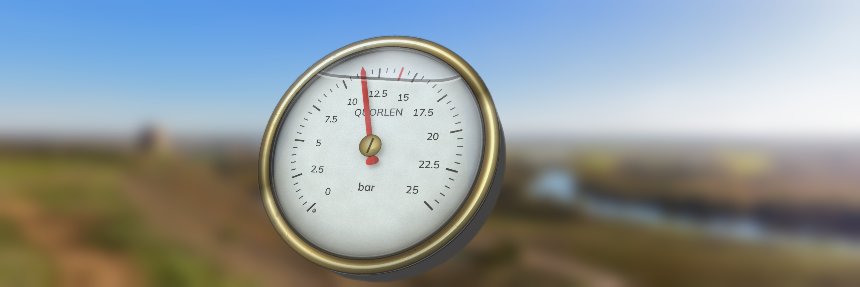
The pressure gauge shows 11.5,bar
